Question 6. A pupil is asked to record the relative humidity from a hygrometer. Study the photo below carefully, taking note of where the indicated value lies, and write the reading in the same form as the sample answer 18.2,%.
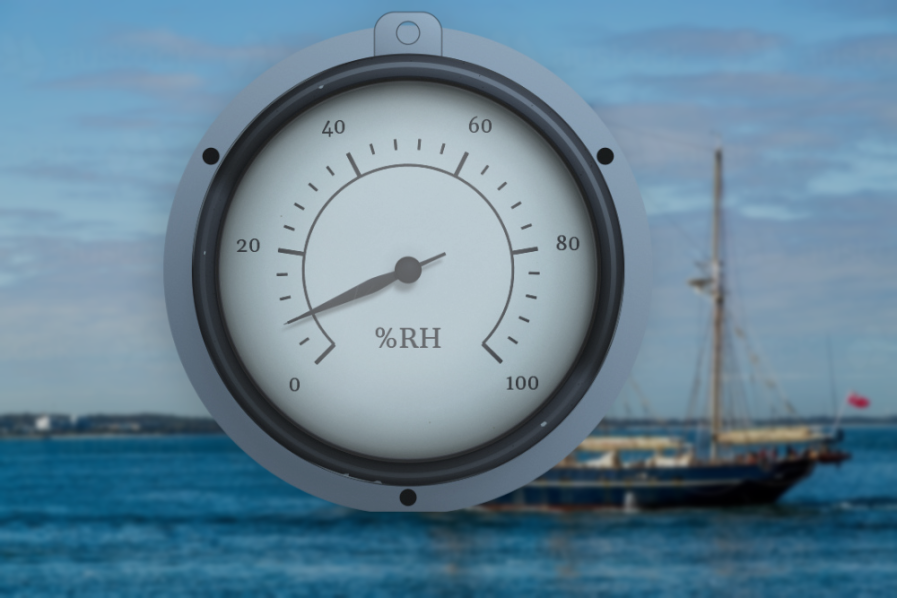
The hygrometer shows 8,%
